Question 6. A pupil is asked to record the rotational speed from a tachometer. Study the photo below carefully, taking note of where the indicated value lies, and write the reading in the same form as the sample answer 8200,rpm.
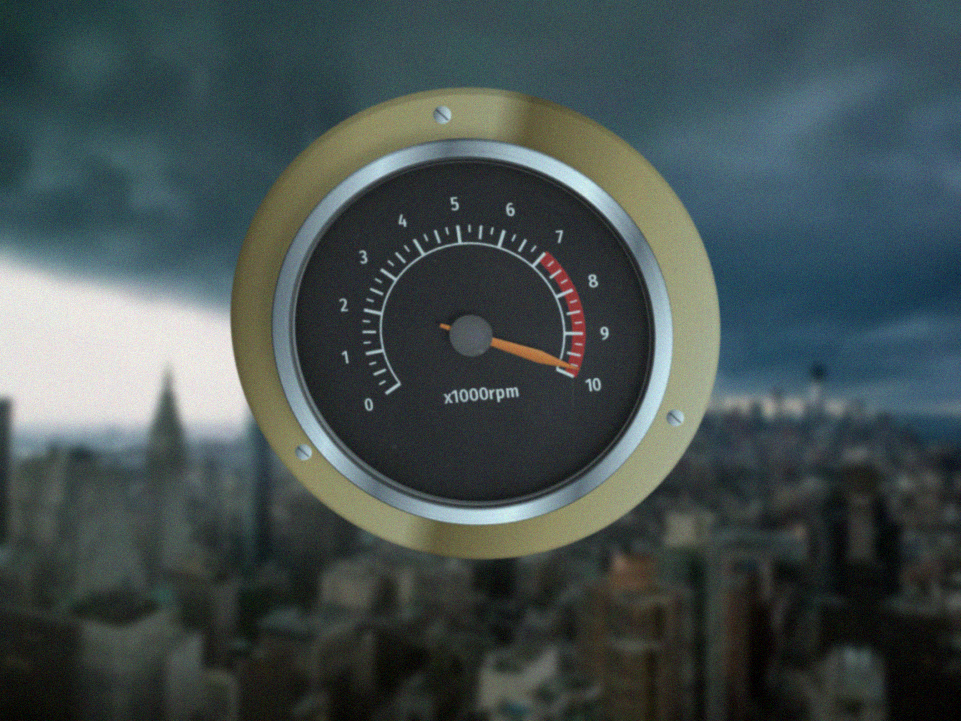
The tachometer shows 9750,rpm
